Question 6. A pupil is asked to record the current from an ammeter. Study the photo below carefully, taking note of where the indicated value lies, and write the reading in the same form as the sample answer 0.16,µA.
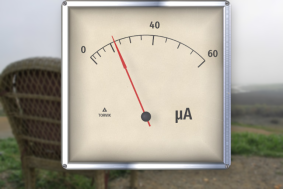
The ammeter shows 22.5,µA
